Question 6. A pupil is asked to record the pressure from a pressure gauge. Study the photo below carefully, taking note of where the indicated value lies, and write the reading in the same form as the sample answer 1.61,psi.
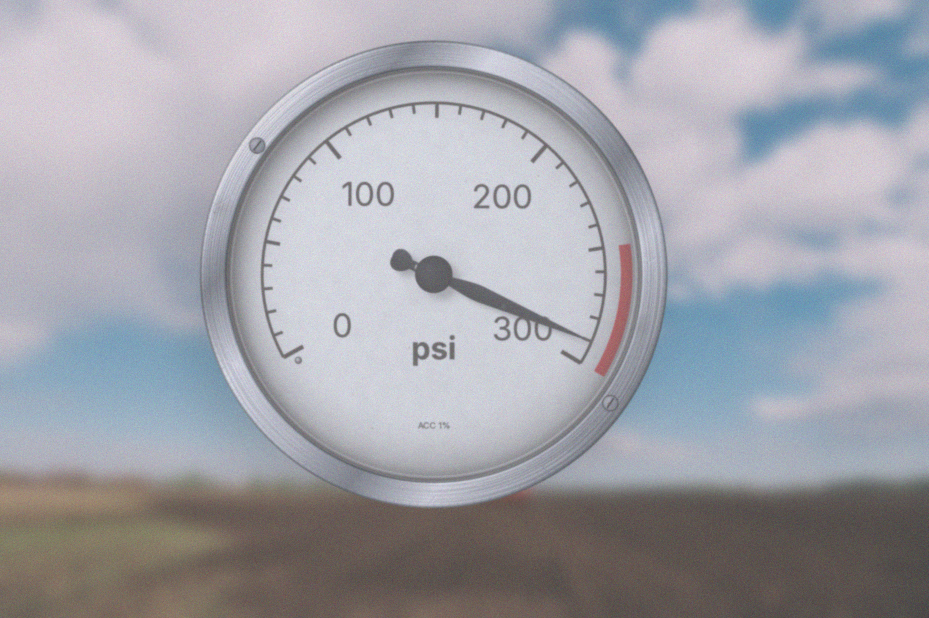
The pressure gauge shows 290,psi
